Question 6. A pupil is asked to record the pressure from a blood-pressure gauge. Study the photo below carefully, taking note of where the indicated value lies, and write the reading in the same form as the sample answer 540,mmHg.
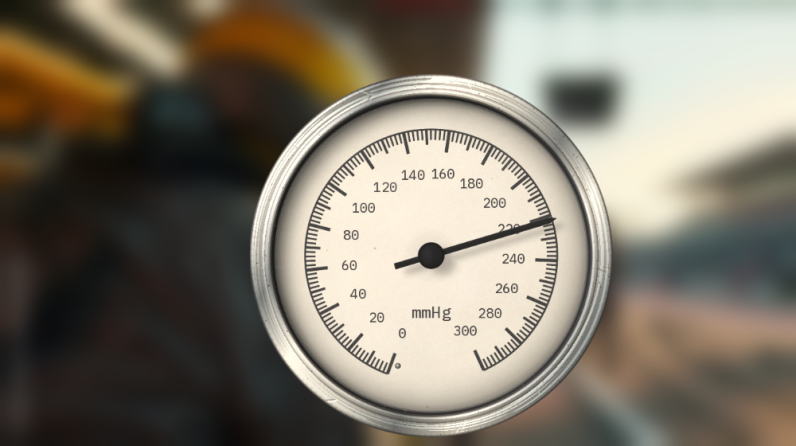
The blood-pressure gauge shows 222,mmHg
